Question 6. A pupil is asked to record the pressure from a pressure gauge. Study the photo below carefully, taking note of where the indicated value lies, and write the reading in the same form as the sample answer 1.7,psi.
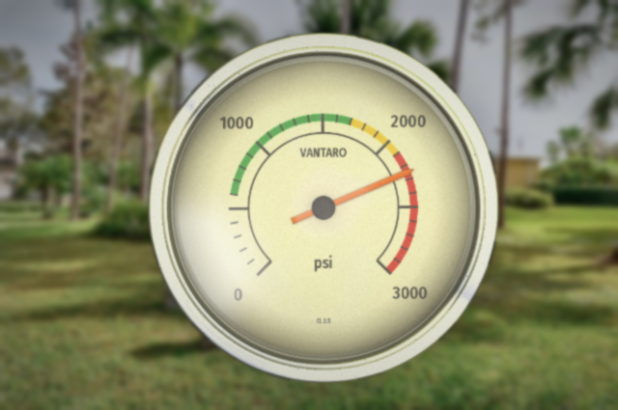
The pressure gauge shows 2250,psi
